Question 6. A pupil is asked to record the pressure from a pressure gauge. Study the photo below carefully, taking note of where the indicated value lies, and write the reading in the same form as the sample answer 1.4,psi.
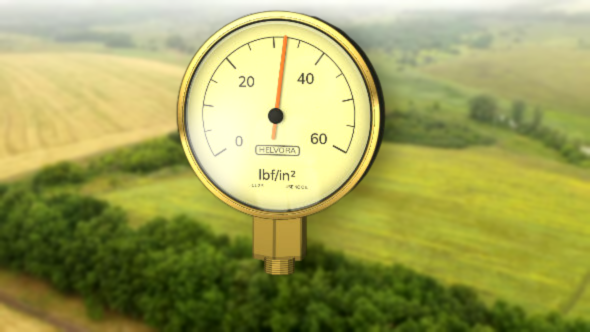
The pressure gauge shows 32.5,psi
